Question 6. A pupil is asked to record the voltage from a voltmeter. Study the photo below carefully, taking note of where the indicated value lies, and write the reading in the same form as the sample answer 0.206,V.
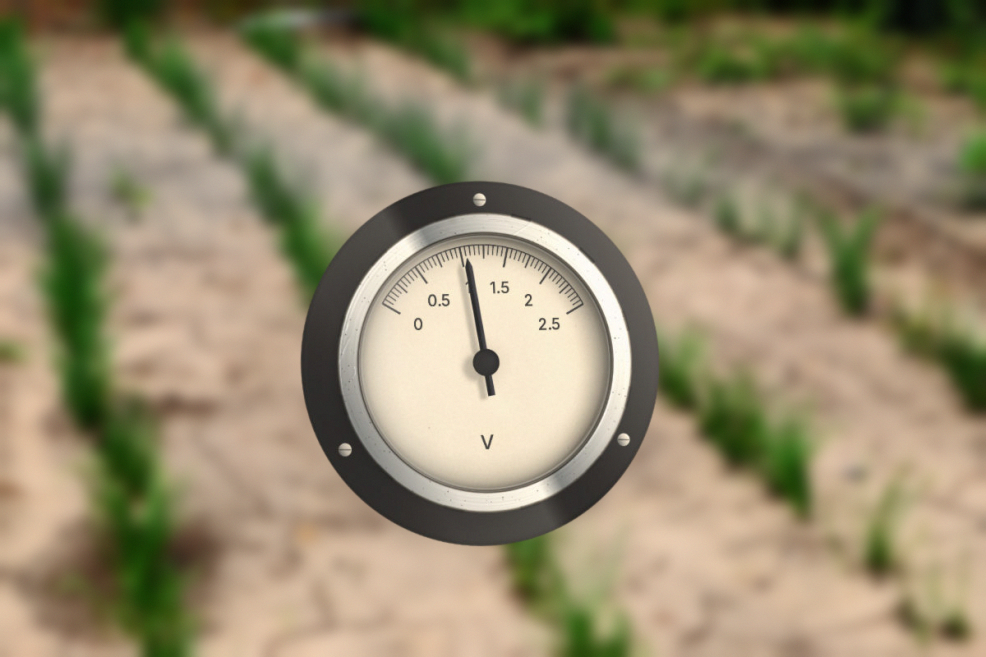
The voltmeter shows 1.05,V
